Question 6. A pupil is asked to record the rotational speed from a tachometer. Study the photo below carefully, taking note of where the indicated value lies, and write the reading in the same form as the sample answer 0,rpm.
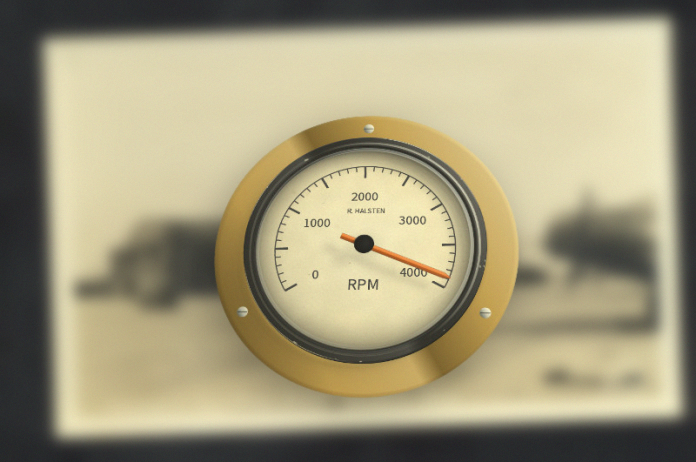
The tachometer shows 3900,rpm
